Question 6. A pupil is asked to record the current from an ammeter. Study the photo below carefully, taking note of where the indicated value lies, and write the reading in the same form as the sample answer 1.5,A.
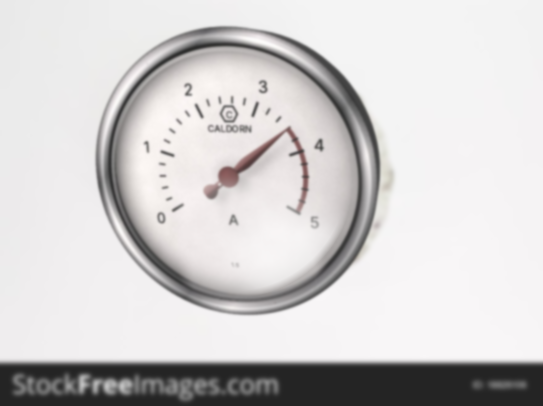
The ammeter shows 3.6,A
